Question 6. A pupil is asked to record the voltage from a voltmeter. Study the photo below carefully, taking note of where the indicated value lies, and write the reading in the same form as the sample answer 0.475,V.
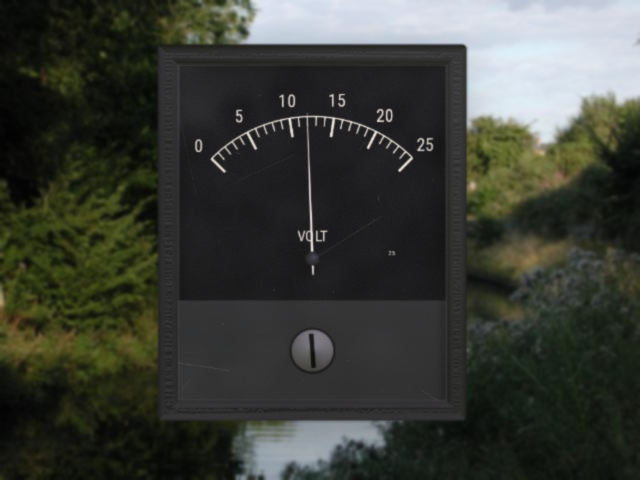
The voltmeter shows 12,V
